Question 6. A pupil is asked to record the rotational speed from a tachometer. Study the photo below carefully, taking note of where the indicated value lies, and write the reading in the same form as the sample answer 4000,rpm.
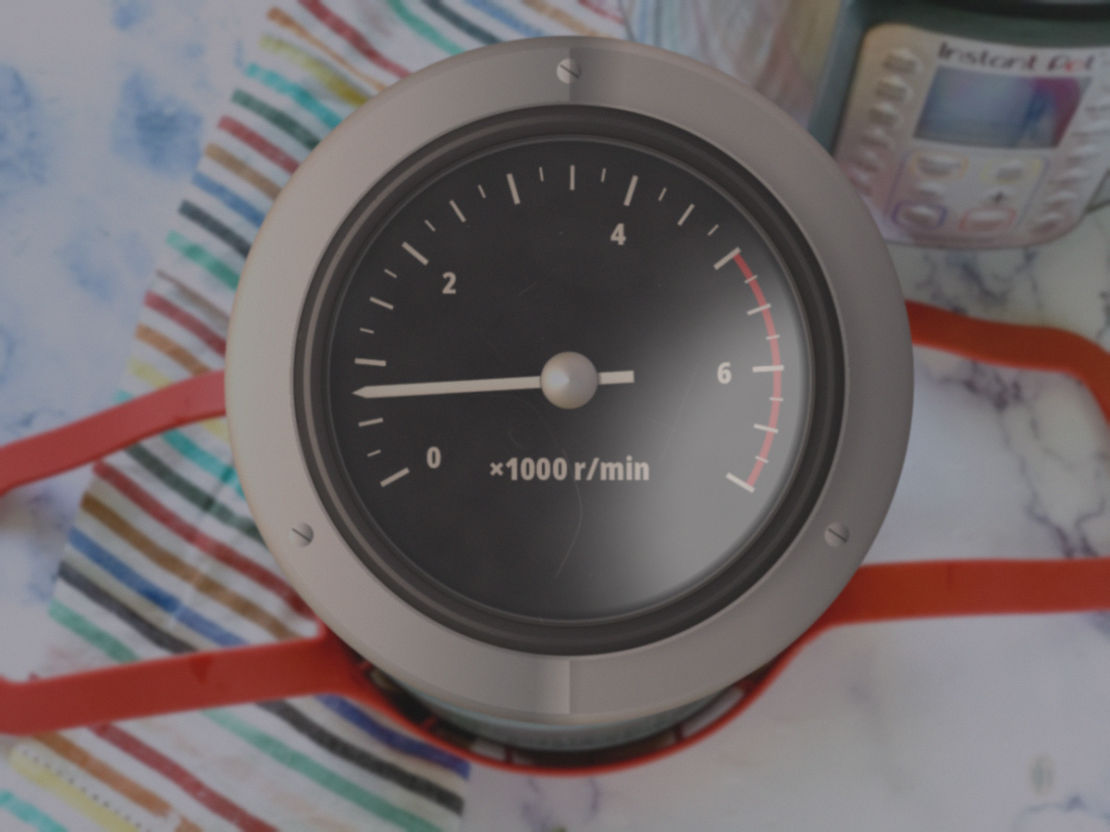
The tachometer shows 750,rpm
